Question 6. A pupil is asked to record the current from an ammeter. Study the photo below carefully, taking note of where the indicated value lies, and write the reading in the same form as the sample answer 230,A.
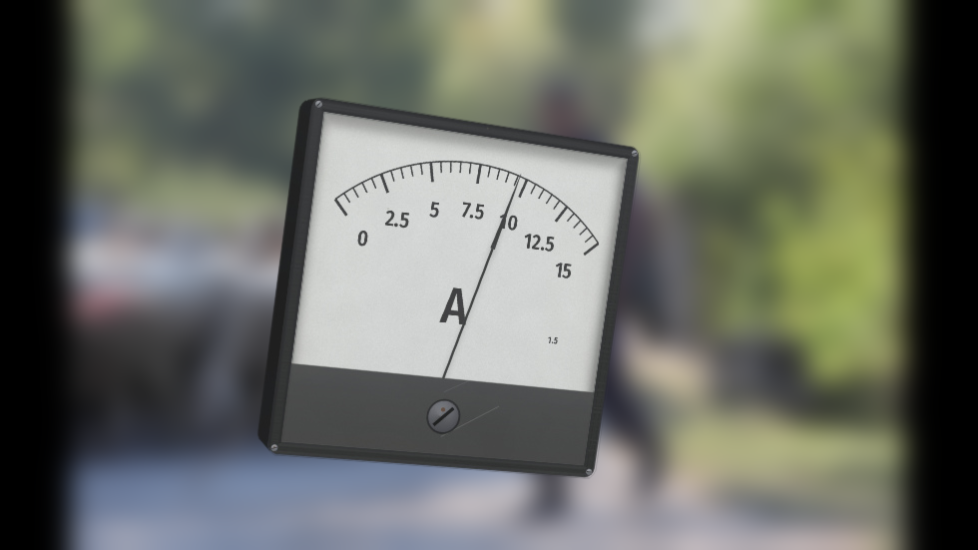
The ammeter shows 9.5,A
